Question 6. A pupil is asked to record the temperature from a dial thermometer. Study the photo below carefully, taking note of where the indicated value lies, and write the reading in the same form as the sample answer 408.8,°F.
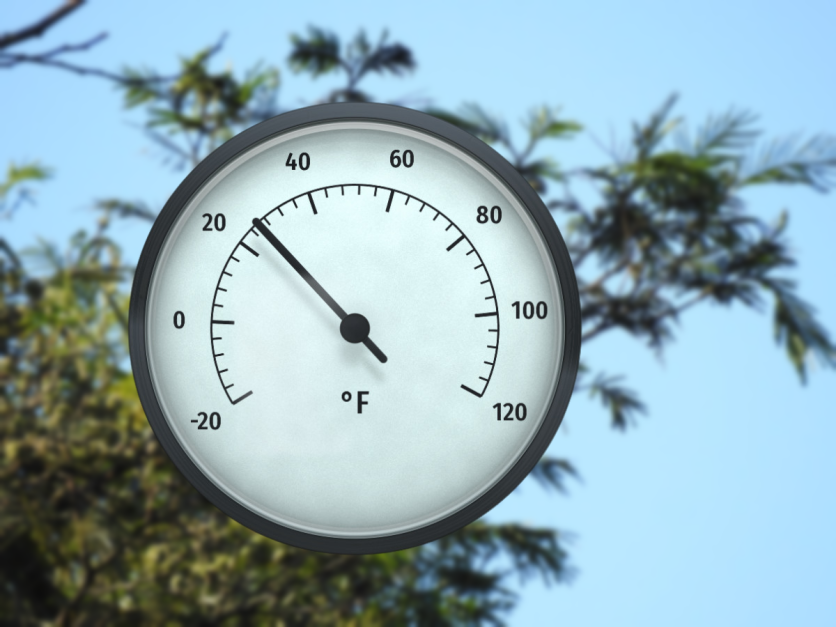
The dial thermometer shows 26,°F
